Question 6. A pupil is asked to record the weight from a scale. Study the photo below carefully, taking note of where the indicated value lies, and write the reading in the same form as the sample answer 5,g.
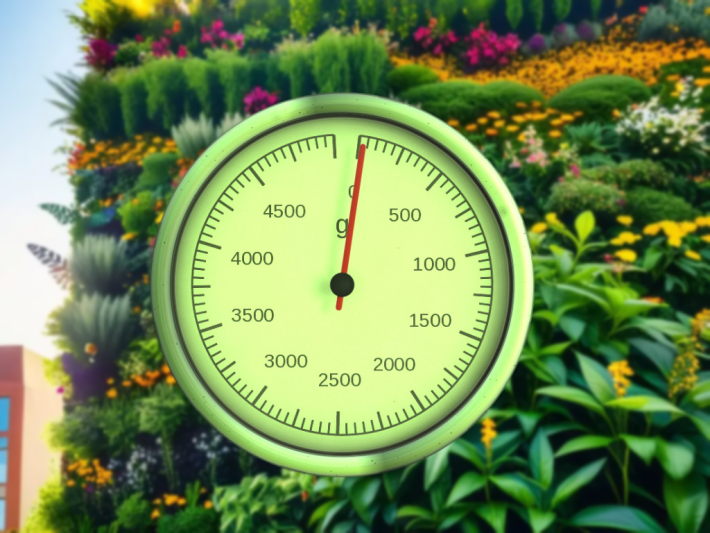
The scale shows 25,g
